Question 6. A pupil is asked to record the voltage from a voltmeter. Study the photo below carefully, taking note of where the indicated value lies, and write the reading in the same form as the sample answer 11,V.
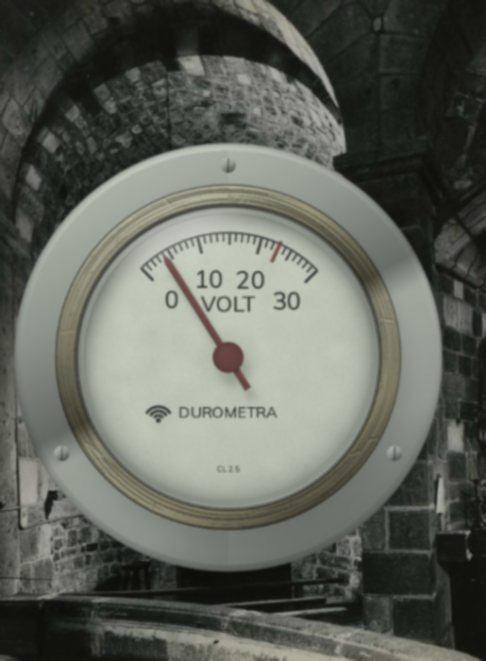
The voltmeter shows 4,V
